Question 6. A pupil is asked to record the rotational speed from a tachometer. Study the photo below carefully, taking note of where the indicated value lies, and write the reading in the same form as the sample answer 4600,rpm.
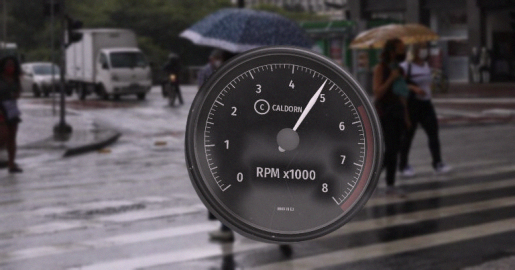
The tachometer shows 4800,rpm
